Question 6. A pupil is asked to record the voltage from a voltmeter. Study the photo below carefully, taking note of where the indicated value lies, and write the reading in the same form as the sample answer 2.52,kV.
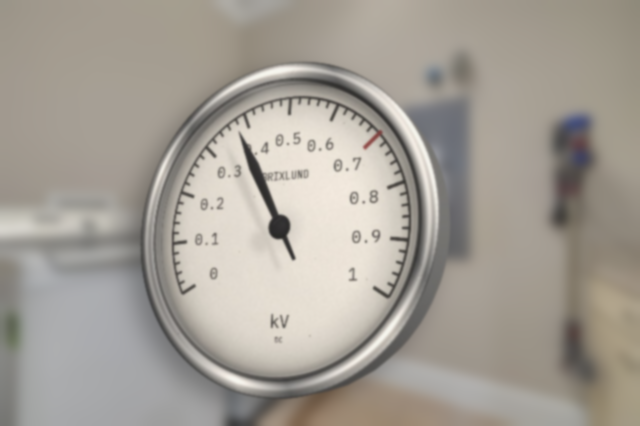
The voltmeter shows 0.38,kV
